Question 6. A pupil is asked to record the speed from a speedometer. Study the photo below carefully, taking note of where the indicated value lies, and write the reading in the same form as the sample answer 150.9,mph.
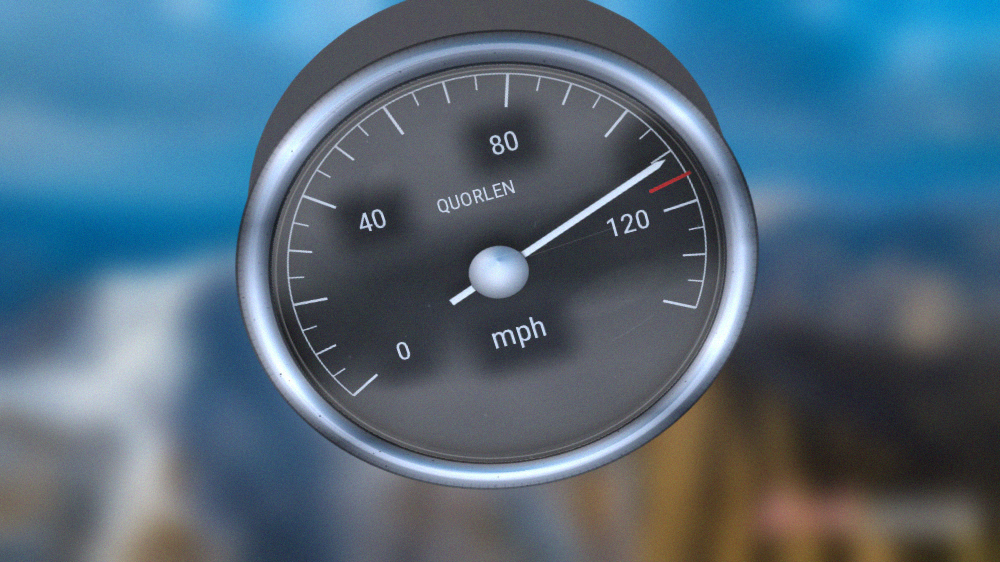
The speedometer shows 110,mph
